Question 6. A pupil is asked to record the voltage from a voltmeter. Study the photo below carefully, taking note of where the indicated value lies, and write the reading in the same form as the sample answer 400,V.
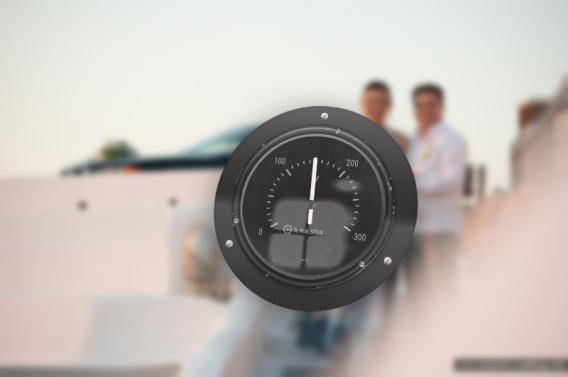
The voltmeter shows 150,V
